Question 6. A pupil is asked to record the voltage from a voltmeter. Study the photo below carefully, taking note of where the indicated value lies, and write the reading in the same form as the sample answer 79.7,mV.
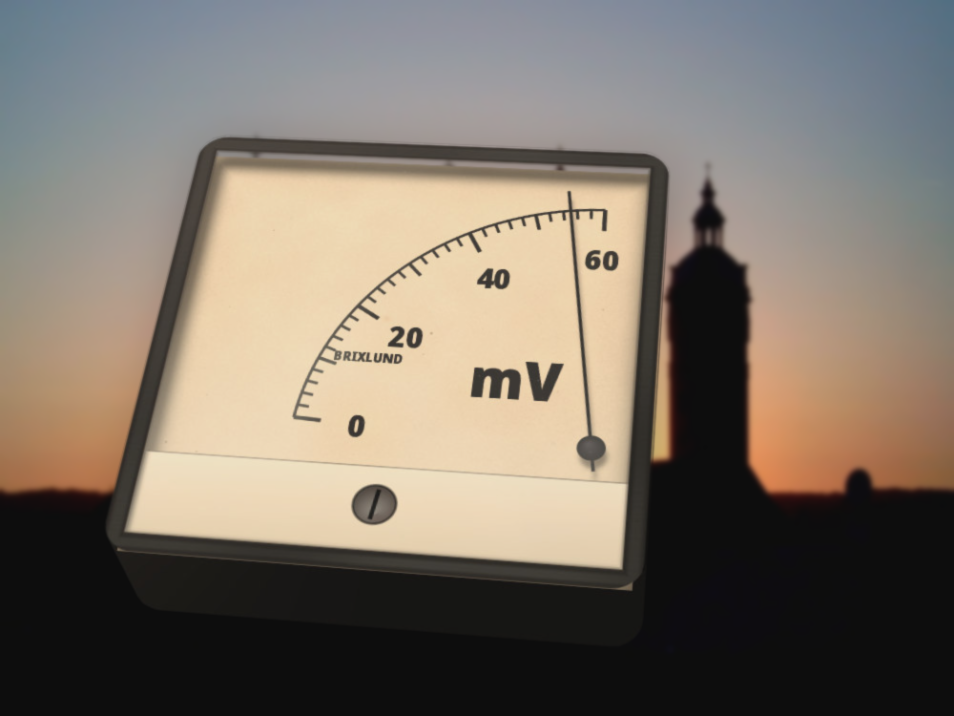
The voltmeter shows 55,mV
